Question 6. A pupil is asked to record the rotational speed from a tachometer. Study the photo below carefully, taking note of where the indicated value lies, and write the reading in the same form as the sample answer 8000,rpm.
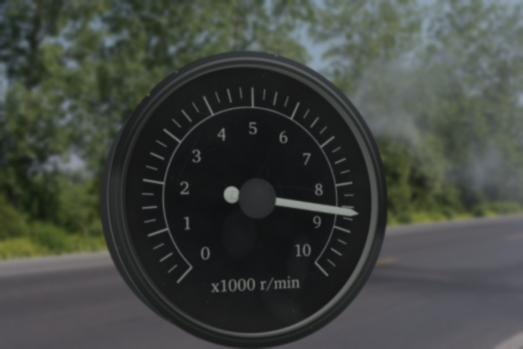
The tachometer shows 8625,rpm
